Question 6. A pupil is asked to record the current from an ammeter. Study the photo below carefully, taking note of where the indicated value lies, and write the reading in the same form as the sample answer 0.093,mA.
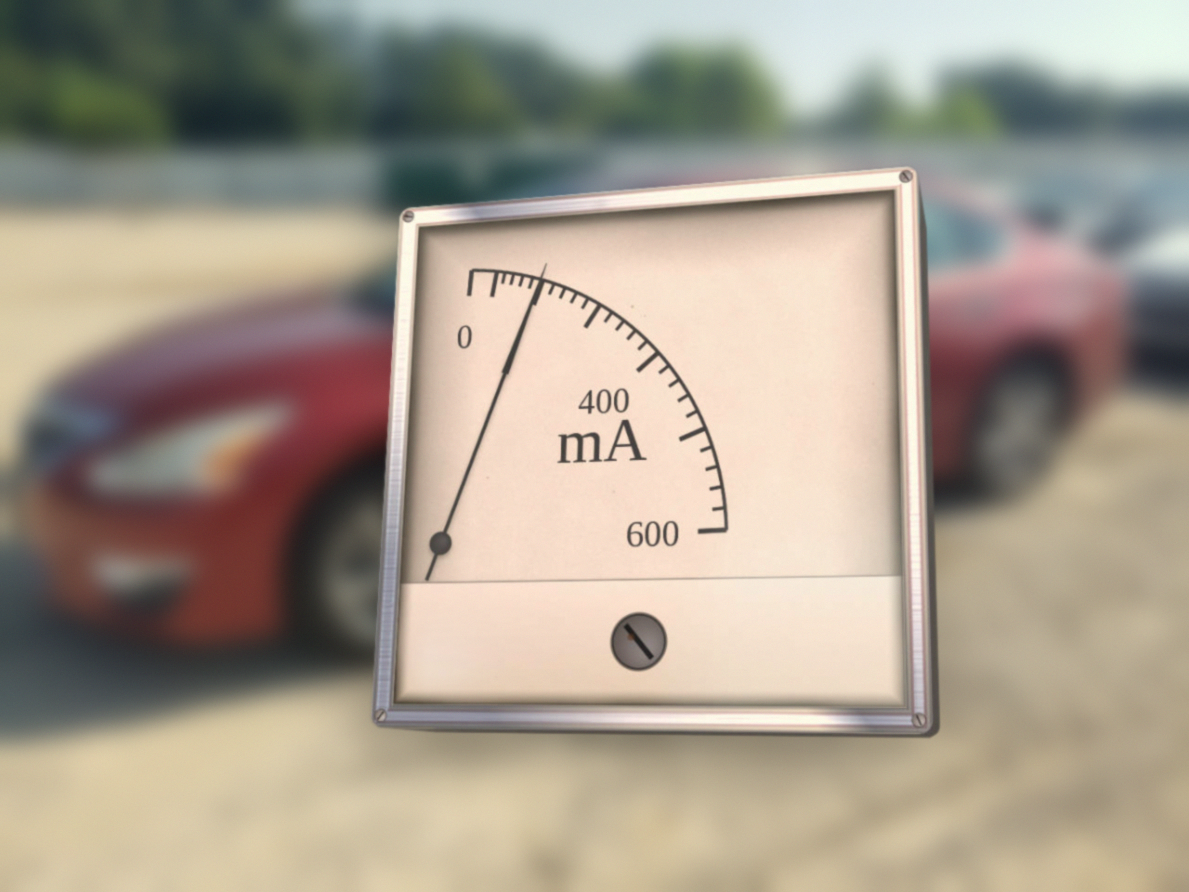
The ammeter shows 200,mA
